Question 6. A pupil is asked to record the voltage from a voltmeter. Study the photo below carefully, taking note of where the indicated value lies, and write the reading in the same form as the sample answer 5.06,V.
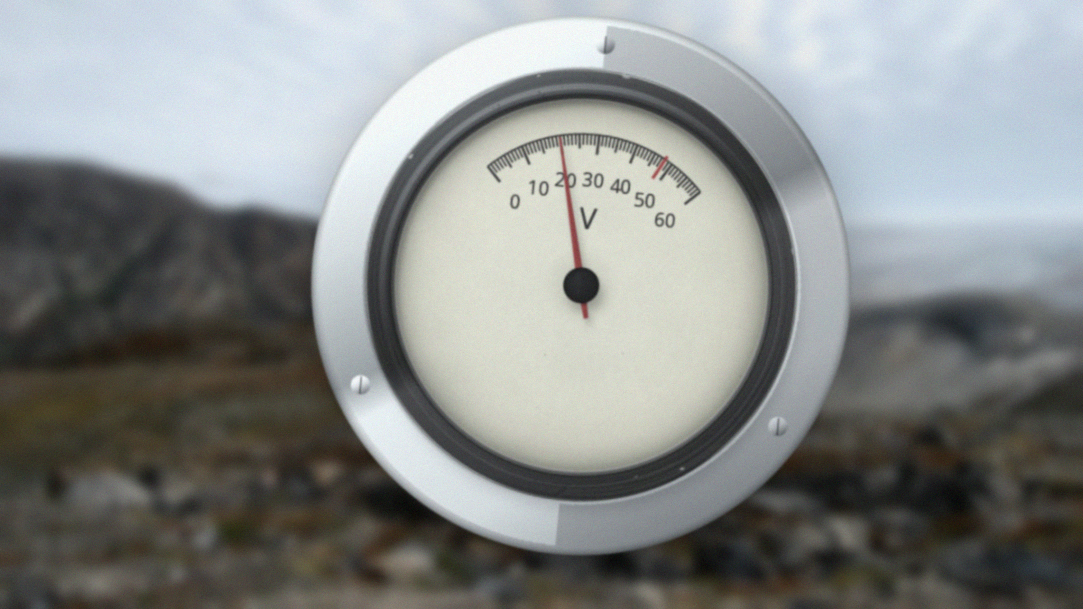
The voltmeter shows 20,V
